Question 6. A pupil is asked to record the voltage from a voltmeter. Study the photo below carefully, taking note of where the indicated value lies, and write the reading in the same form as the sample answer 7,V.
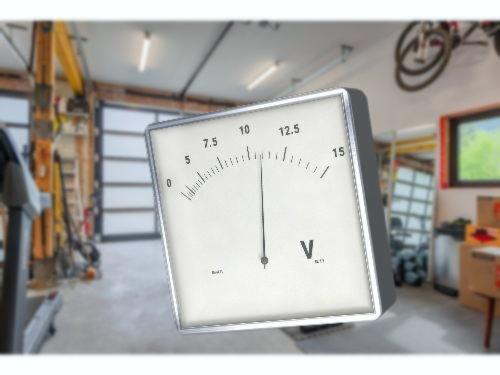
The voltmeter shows 11,V
